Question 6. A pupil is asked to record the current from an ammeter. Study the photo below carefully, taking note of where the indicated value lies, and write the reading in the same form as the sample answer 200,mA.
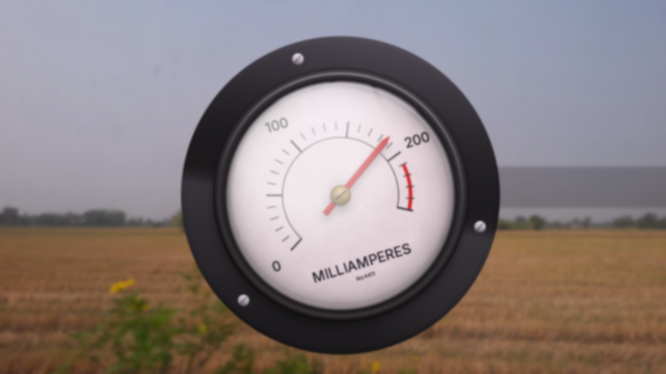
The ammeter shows 185,mA
